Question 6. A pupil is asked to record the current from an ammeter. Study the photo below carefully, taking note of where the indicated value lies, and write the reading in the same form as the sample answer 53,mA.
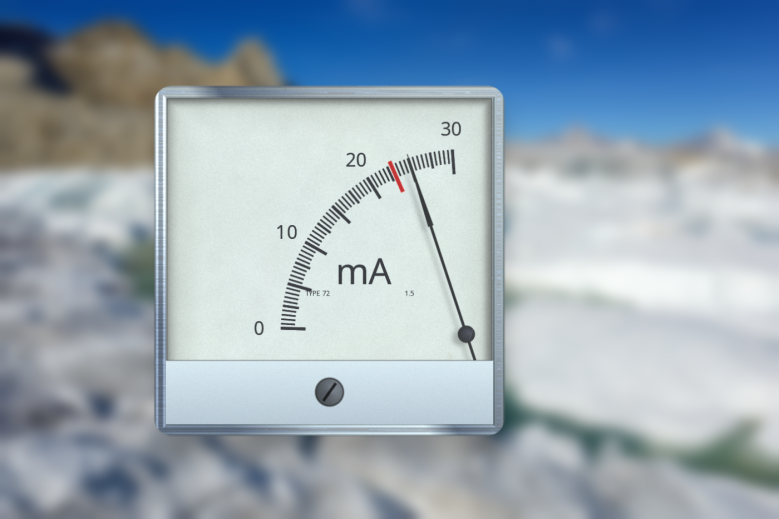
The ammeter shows 25,mA
